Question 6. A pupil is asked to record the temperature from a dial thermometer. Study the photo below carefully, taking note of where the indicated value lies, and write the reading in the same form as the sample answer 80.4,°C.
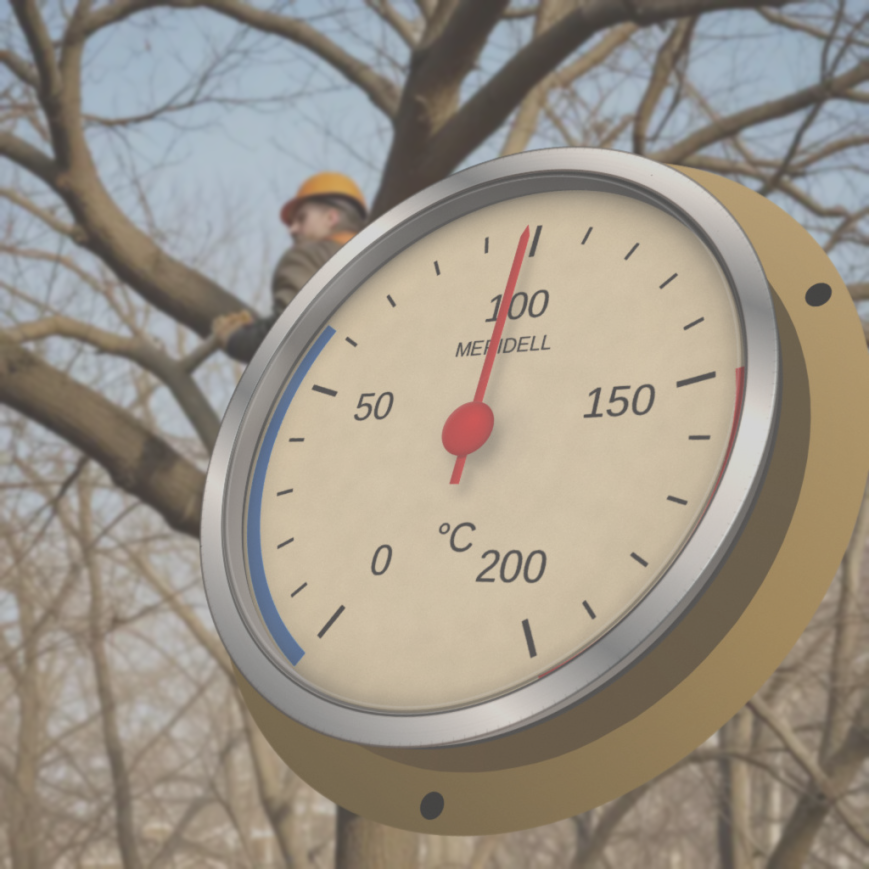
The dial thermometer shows 100,°C
